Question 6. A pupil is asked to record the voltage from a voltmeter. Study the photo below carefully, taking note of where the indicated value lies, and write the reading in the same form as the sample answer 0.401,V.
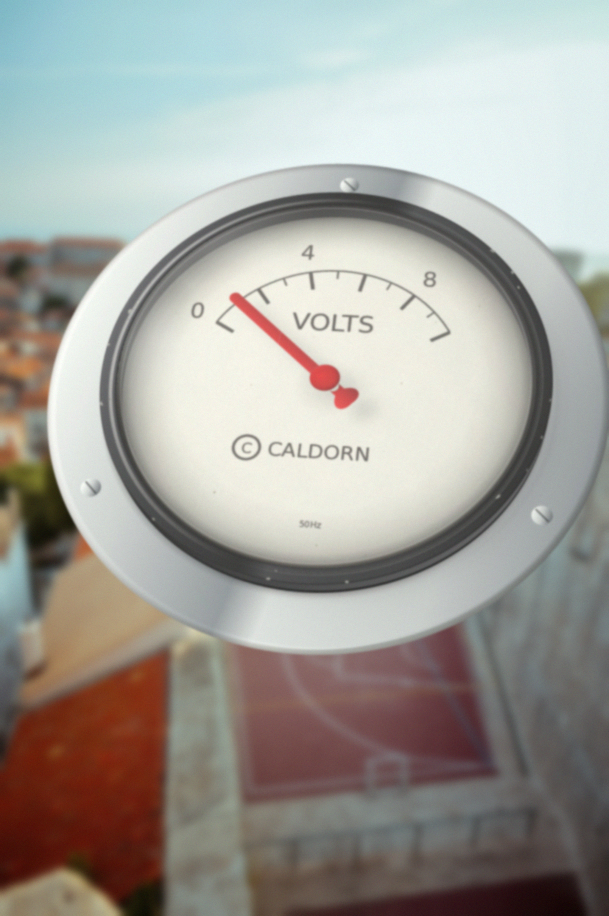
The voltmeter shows 1,V
